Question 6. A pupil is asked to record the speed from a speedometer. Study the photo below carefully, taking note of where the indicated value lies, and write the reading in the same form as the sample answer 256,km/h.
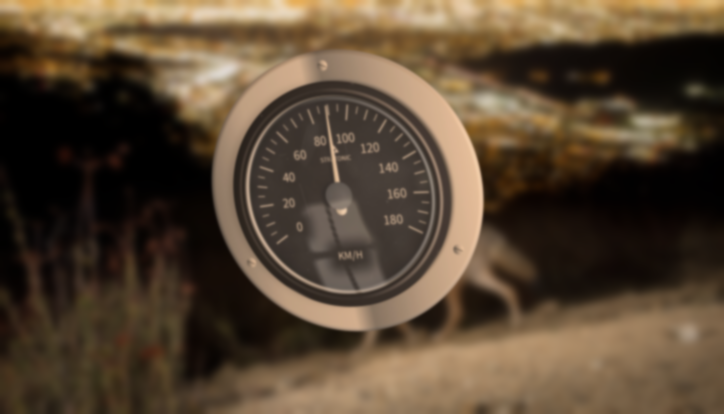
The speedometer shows 90,km/h
